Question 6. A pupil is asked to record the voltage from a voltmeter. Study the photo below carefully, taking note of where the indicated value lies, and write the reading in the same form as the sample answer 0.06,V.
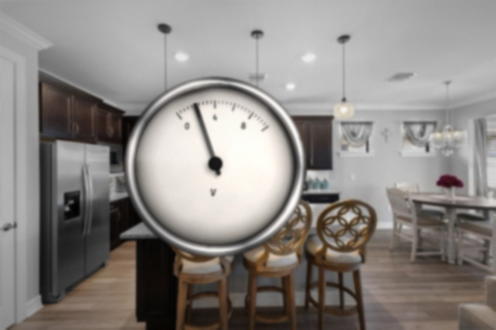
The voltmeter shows 2,V
